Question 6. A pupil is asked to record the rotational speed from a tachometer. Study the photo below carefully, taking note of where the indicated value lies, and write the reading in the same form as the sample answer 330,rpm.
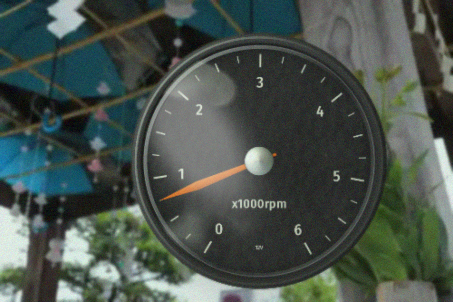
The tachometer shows 750,rpm
